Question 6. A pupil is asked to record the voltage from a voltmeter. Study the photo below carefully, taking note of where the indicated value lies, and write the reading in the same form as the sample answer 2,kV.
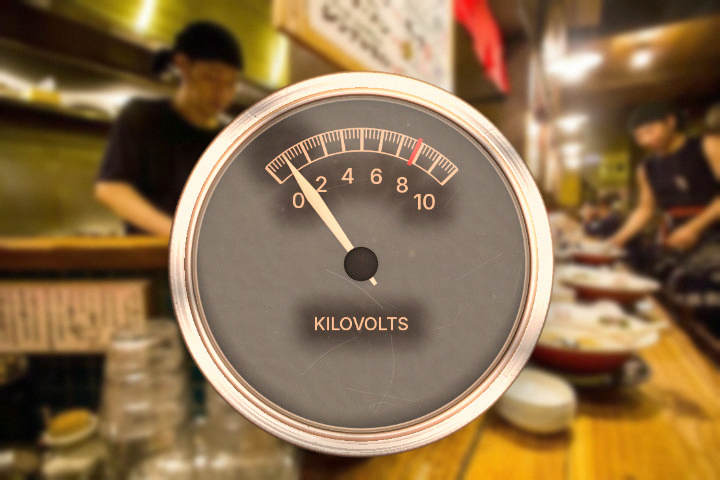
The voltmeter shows 1,kV
